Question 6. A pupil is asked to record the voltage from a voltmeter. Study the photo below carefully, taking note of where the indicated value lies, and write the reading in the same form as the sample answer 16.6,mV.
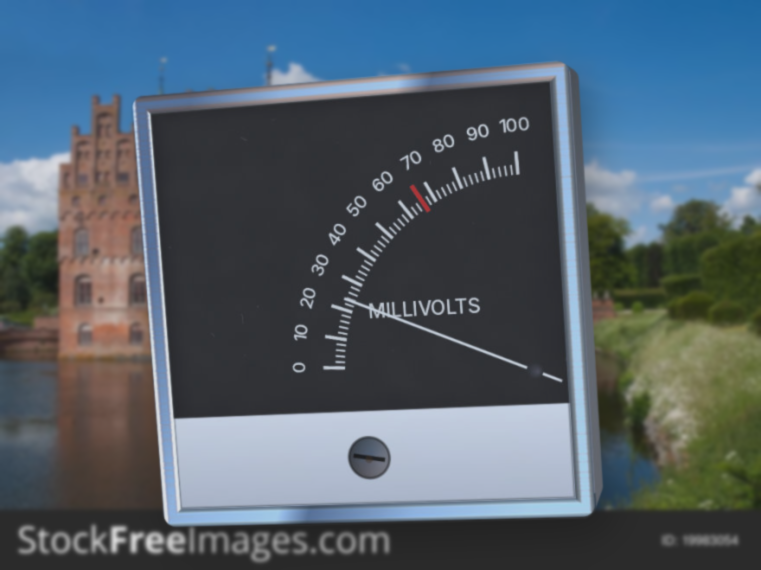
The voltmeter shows 24,mV
